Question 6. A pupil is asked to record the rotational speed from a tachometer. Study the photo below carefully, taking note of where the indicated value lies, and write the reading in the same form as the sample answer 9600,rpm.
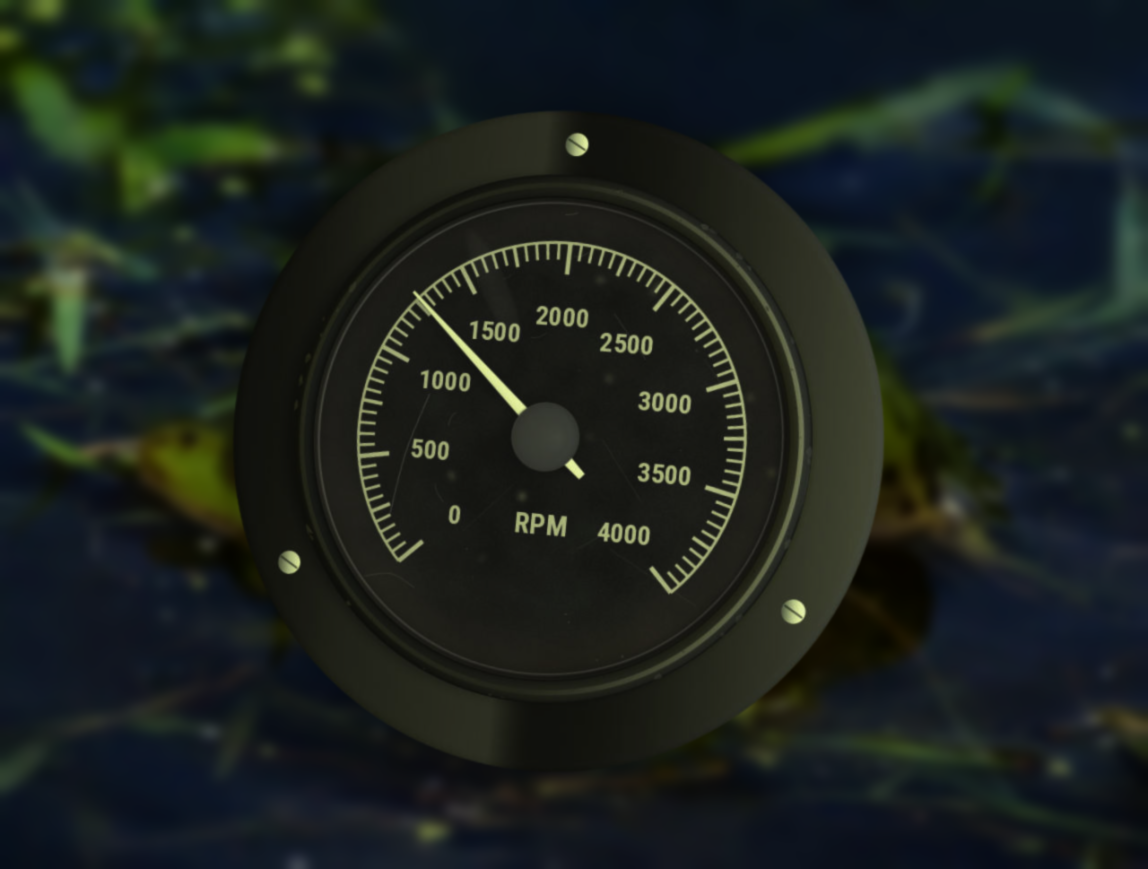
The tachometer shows 1275,rpm
